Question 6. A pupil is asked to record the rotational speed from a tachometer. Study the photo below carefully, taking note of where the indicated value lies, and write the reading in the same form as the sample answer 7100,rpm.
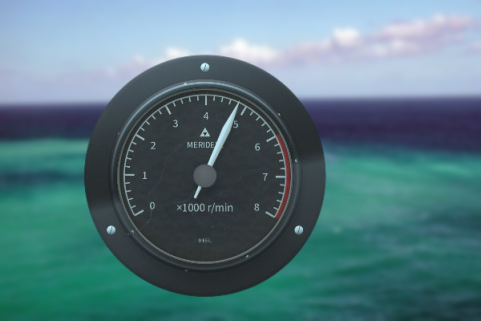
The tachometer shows 4800,rpm
